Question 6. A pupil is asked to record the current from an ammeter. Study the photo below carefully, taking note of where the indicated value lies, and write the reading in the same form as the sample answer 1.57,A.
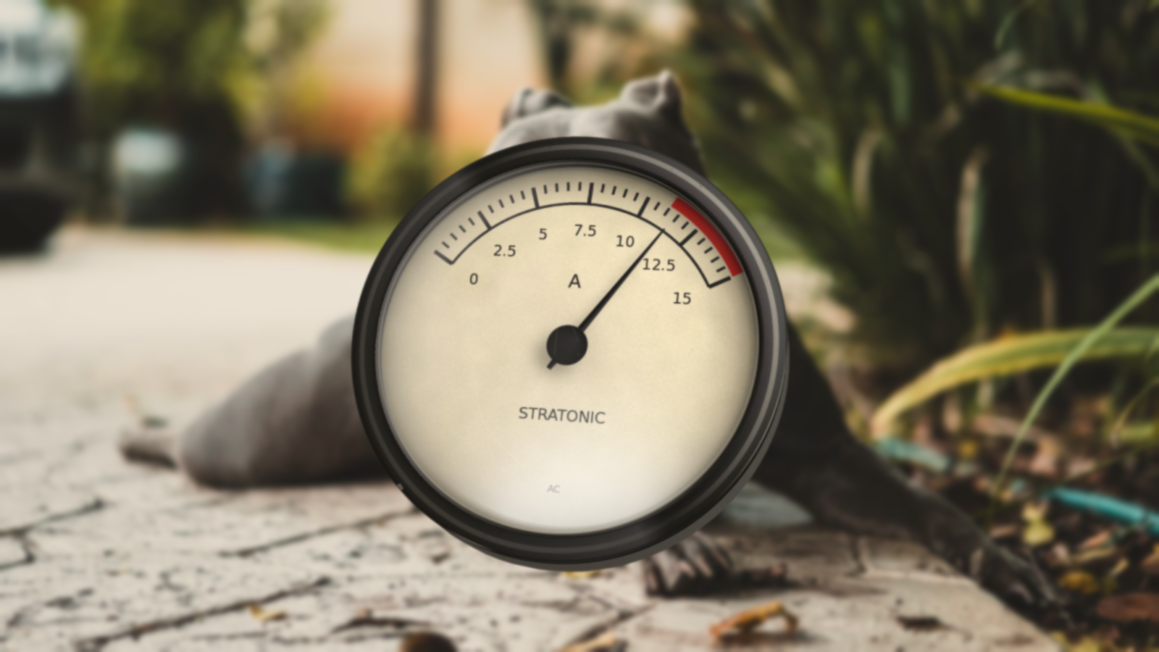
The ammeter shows 11.5,A
